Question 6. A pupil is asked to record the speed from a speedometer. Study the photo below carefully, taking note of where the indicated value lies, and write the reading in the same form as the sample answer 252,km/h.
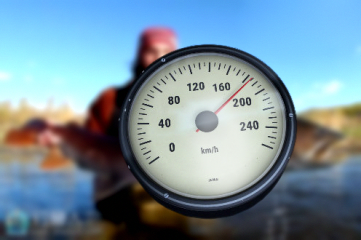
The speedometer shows 185,km/h
